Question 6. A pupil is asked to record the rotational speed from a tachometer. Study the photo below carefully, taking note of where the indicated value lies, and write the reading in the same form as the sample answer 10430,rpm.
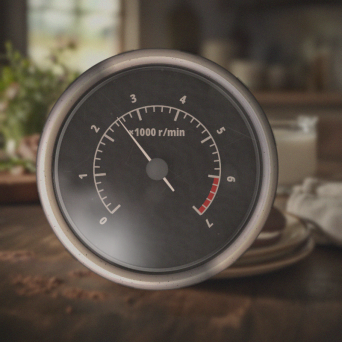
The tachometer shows 2500,rpm
